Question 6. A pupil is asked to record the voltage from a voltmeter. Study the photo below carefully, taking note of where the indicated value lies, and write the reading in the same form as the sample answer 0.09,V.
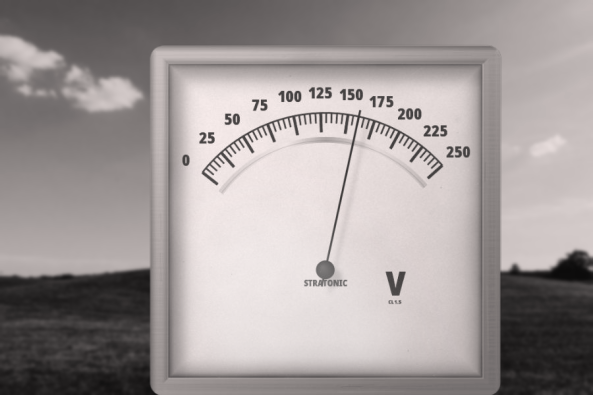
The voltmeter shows 160,V
